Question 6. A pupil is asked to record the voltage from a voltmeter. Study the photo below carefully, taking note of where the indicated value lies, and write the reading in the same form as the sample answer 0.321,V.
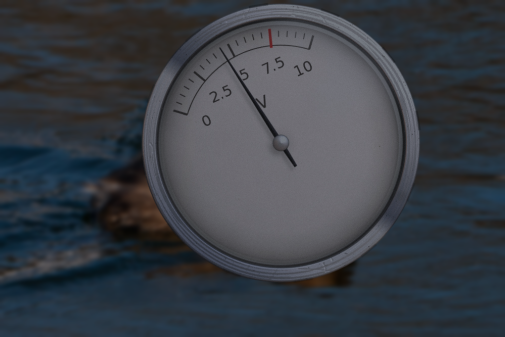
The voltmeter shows 4.5,V
